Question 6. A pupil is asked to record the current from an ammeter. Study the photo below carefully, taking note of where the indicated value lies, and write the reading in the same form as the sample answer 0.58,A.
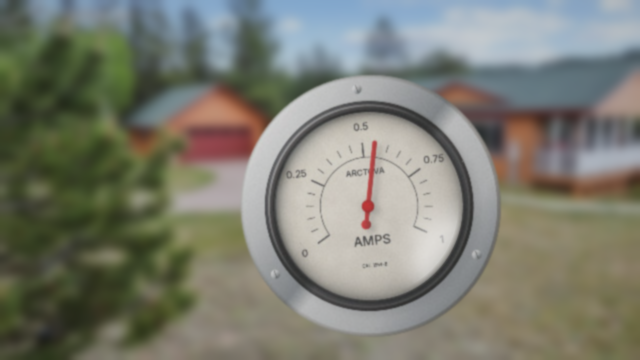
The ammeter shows 0.55,A
